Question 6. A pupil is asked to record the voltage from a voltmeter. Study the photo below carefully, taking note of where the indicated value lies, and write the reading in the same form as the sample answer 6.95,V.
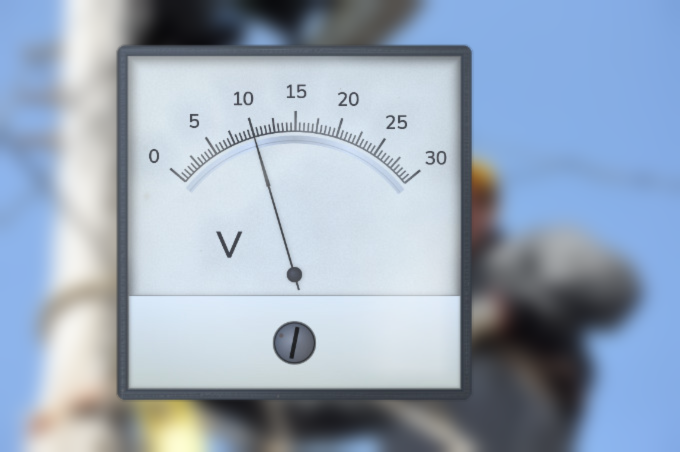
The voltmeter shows 10,V
